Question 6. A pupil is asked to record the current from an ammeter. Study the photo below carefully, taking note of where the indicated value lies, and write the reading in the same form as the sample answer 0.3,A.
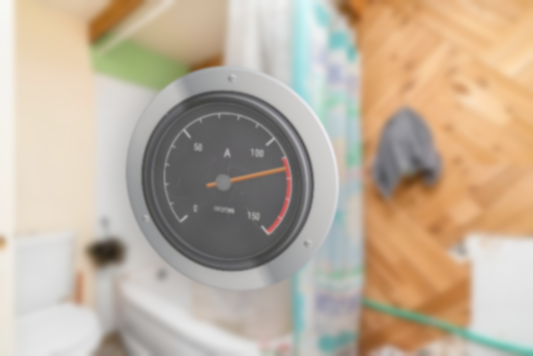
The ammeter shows 115,A
